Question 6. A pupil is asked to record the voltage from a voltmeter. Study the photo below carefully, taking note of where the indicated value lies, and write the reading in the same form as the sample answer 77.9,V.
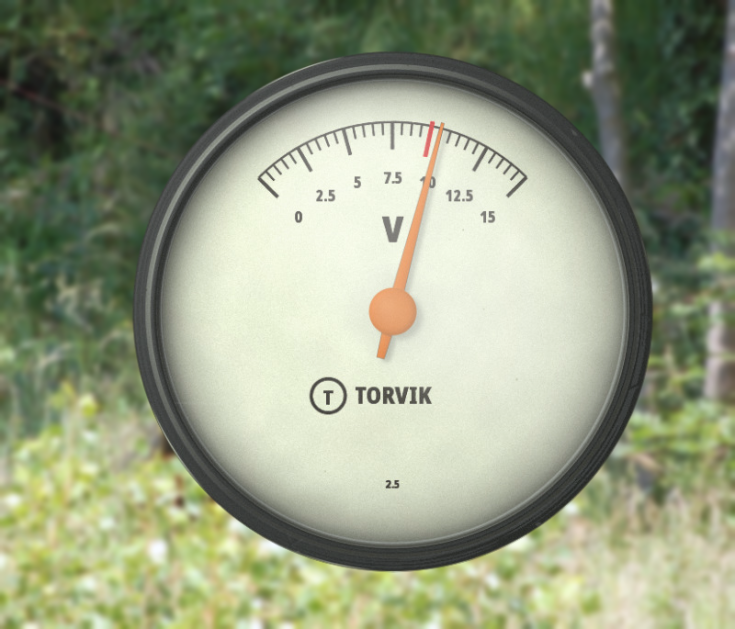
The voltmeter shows 10,V
